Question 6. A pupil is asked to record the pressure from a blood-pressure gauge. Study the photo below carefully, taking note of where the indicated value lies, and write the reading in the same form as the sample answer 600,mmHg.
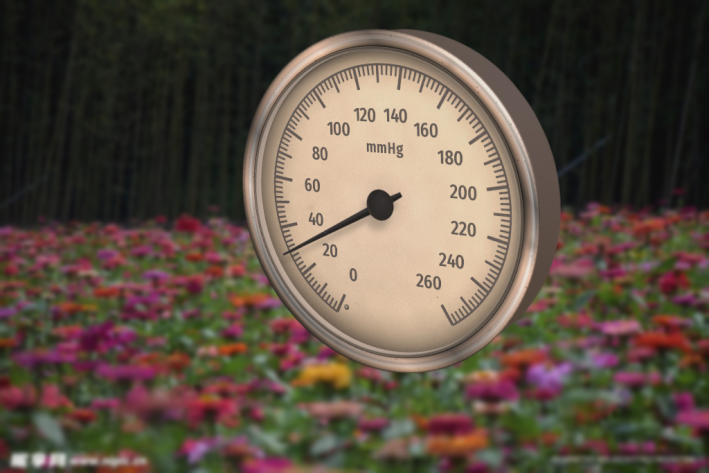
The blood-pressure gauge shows 30,mmHg
